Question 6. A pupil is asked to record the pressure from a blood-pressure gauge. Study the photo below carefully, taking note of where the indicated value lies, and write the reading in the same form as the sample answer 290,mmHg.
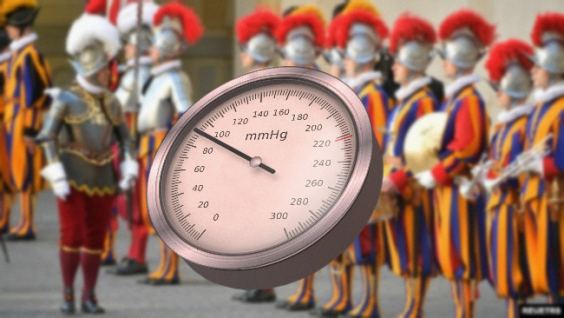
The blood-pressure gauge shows 90,mmHg
